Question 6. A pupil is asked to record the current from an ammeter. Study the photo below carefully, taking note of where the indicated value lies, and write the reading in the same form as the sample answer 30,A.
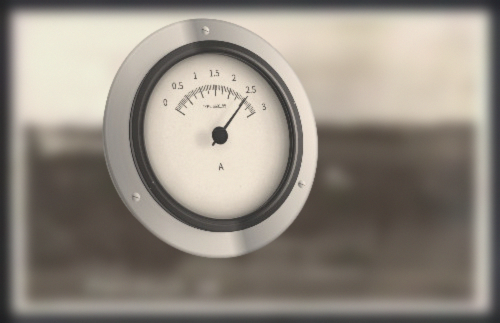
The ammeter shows 2.5,A
